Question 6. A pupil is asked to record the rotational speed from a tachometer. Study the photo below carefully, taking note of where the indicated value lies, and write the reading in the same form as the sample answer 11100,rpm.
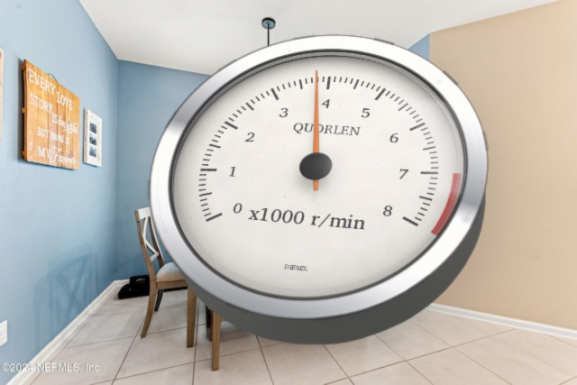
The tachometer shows 3800,rpm
